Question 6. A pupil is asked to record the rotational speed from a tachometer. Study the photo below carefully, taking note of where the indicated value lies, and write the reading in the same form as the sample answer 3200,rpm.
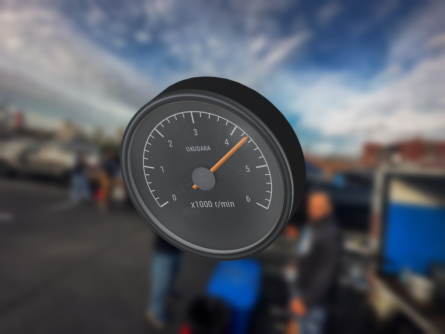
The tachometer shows 4300,rpm
